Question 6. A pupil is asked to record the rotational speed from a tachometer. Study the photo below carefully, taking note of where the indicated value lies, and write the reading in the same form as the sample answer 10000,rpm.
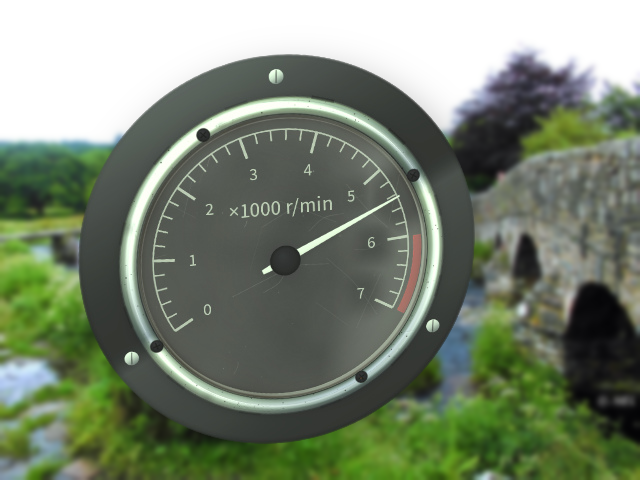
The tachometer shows 5400,rpm
